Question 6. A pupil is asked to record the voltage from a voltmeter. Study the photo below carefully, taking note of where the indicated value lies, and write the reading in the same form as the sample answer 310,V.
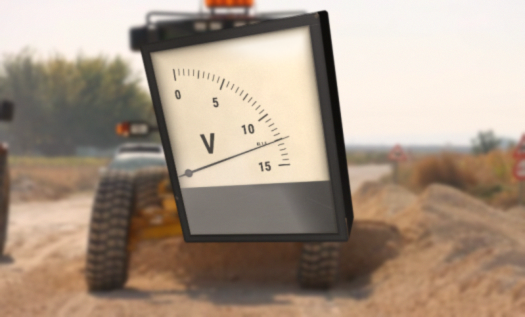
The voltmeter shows 12.5,V
